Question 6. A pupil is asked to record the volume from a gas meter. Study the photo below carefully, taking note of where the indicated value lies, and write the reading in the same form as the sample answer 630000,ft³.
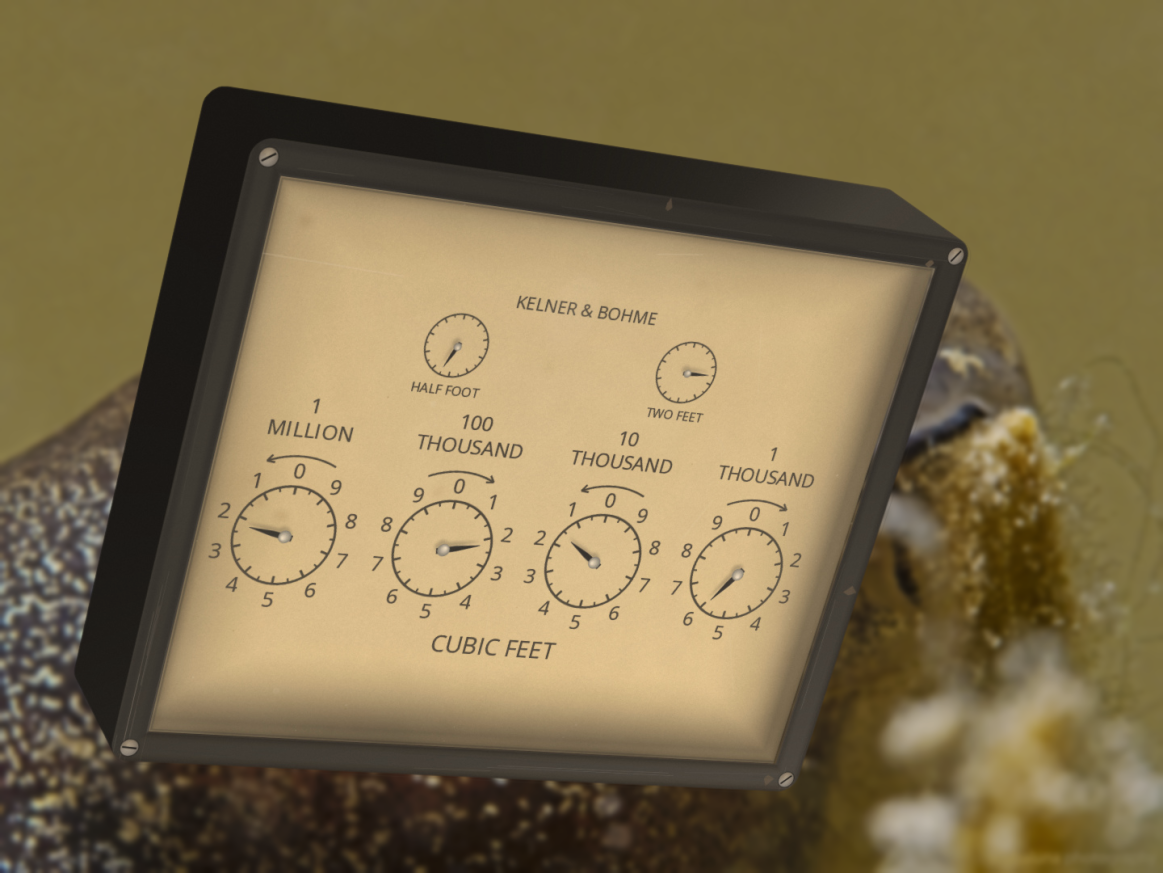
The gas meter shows 221600,ft³
